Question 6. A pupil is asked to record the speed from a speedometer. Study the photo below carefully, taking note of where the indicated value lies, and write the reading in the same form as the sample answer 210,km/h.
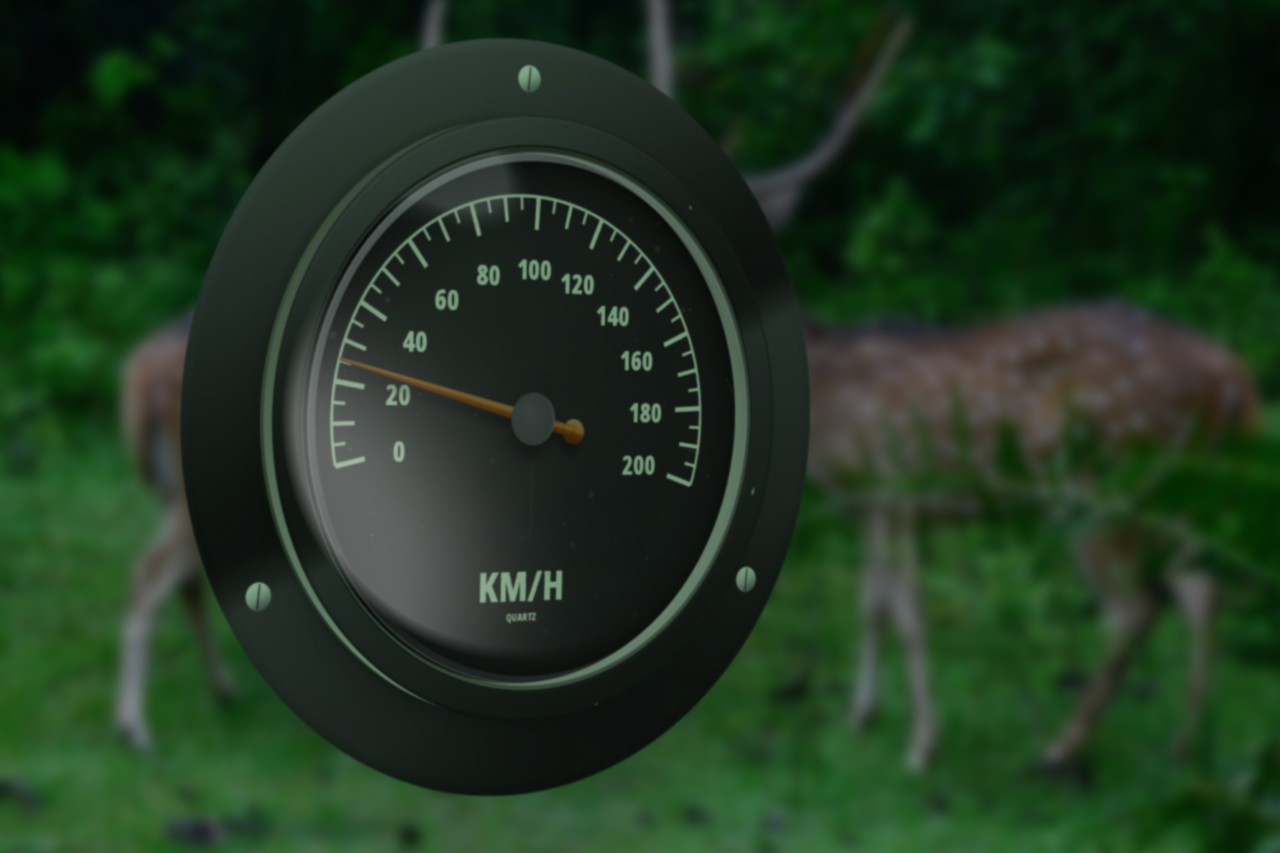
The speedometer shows 25,km/h
